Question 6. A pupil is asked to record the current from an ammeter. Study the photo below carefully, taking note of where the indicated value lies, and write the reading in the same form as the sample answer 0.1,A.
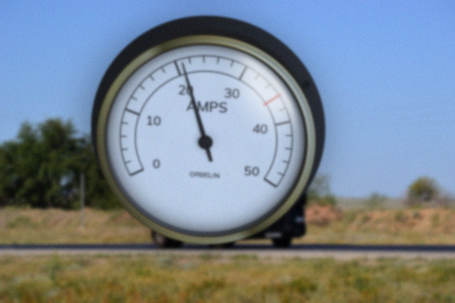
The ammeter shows 21,A
